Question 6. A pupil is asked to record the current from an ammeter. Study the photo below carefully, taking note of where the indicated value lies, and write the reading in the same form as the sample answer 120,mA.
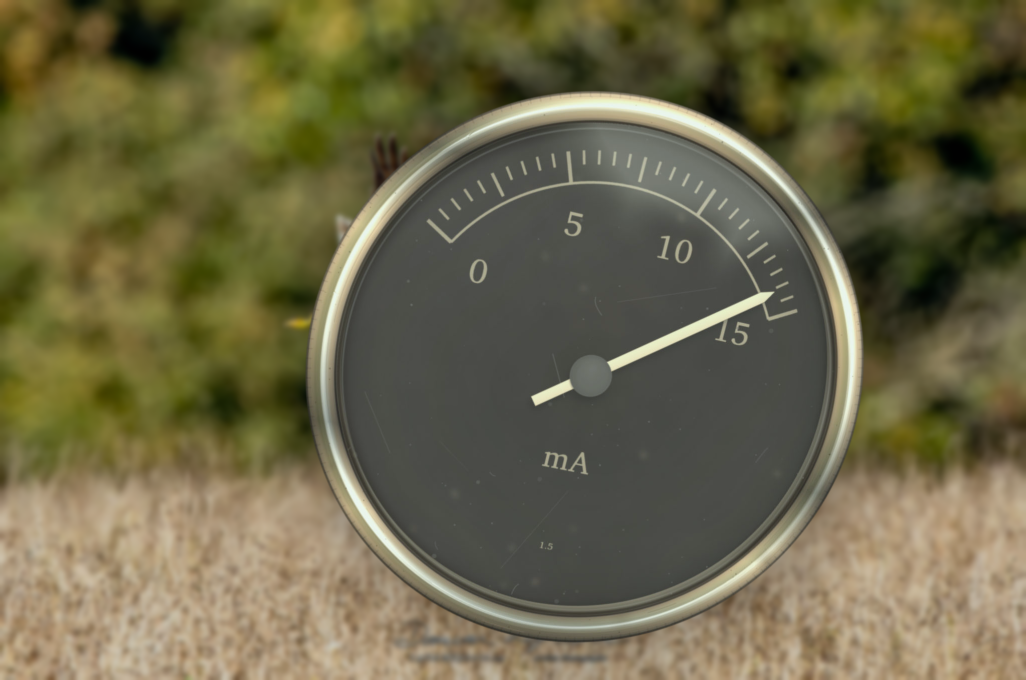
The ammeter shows 14,mA
